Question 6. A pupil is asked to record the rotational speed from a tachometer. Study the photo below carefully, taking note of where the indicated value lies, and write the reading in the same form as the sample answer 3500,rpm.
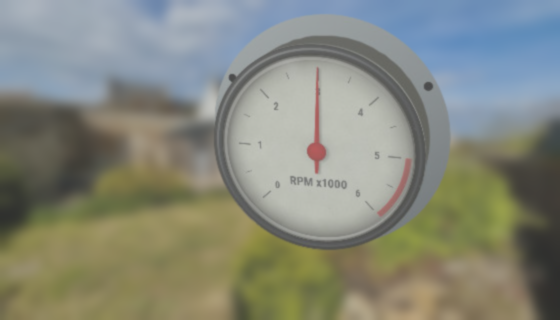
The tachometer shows 3000,rpm
